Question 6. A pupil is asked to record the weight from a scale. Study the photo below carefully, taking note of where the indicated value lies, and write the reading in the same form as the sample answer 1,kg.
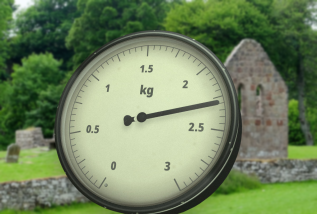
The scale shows 2.3,kg
